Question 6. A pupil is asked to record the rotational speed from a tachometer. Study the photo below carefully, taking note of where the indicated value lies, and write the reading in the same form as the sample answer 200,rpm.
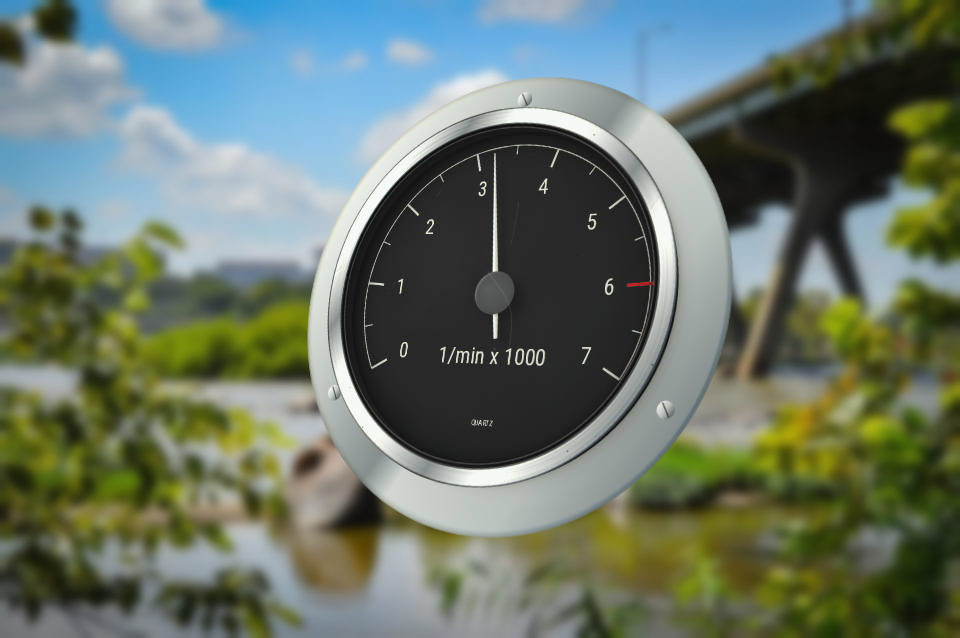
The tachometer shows 3250,rpm
